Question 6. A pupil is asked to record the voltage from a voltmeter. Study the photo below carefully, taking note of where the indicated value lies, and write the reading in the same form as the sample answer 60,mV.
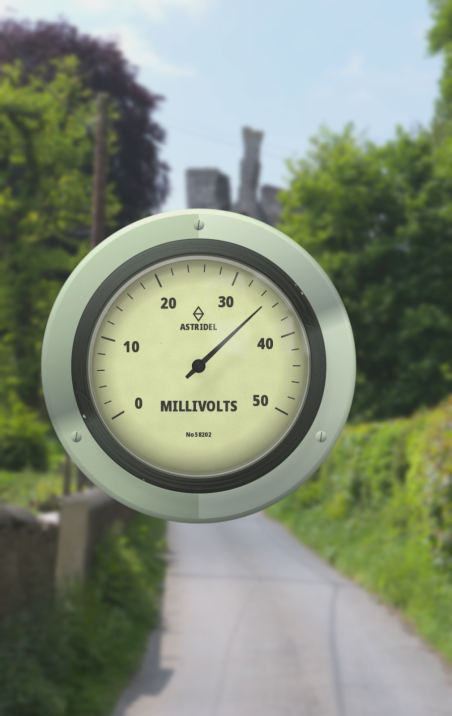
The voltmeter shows 35,mV
